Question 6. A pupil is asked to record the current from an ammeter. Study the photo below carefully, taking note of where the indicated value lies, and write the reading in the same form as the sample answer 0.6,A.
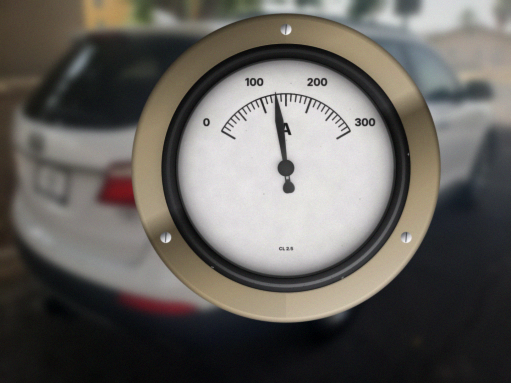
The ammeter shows 130,A
